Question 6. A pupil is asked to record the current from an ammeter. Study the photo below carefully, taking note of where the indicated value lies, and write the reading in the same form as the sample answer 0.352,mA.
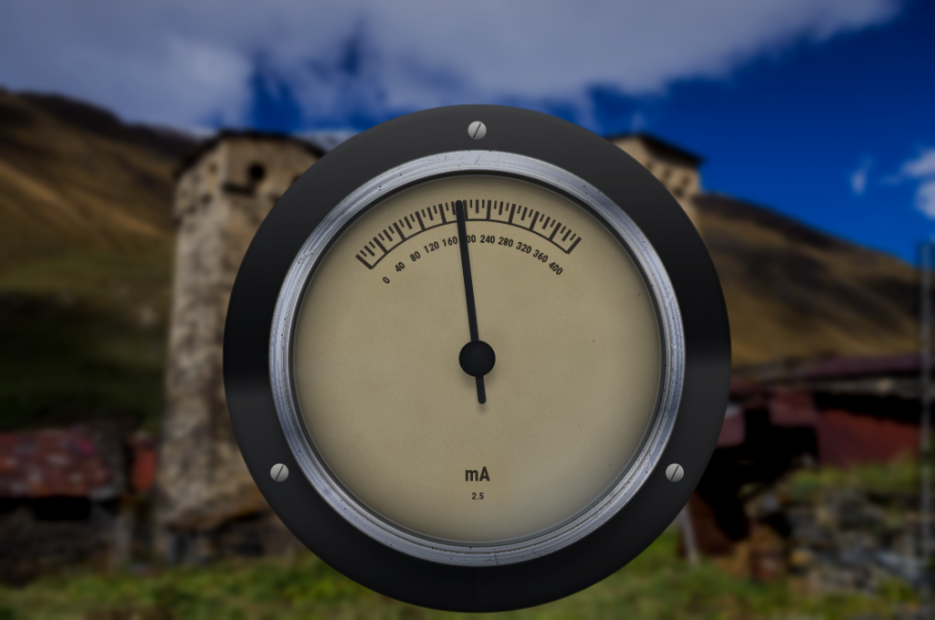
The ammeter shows 190,mA
